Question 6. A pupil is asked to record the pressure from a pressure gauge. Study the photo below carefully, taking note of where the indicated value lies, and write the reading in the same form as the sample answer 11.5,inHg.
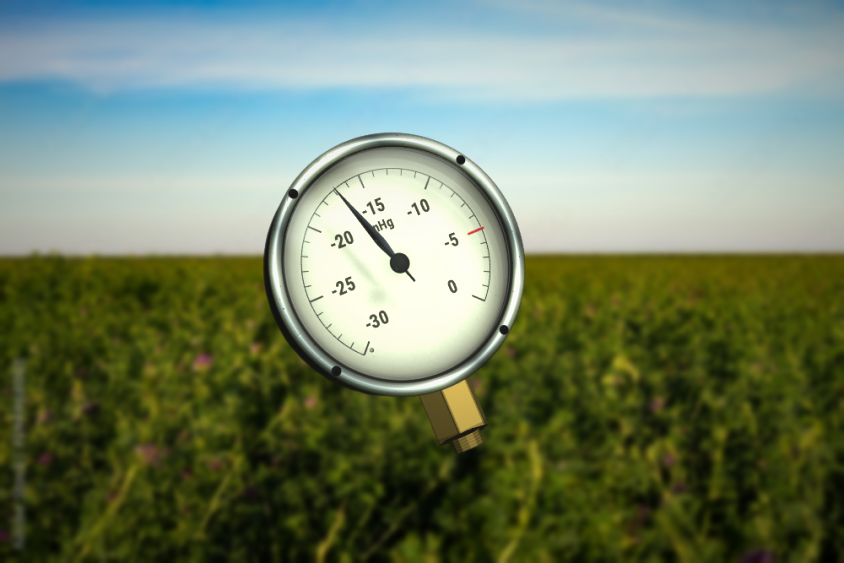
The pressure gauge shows -17,inHg
